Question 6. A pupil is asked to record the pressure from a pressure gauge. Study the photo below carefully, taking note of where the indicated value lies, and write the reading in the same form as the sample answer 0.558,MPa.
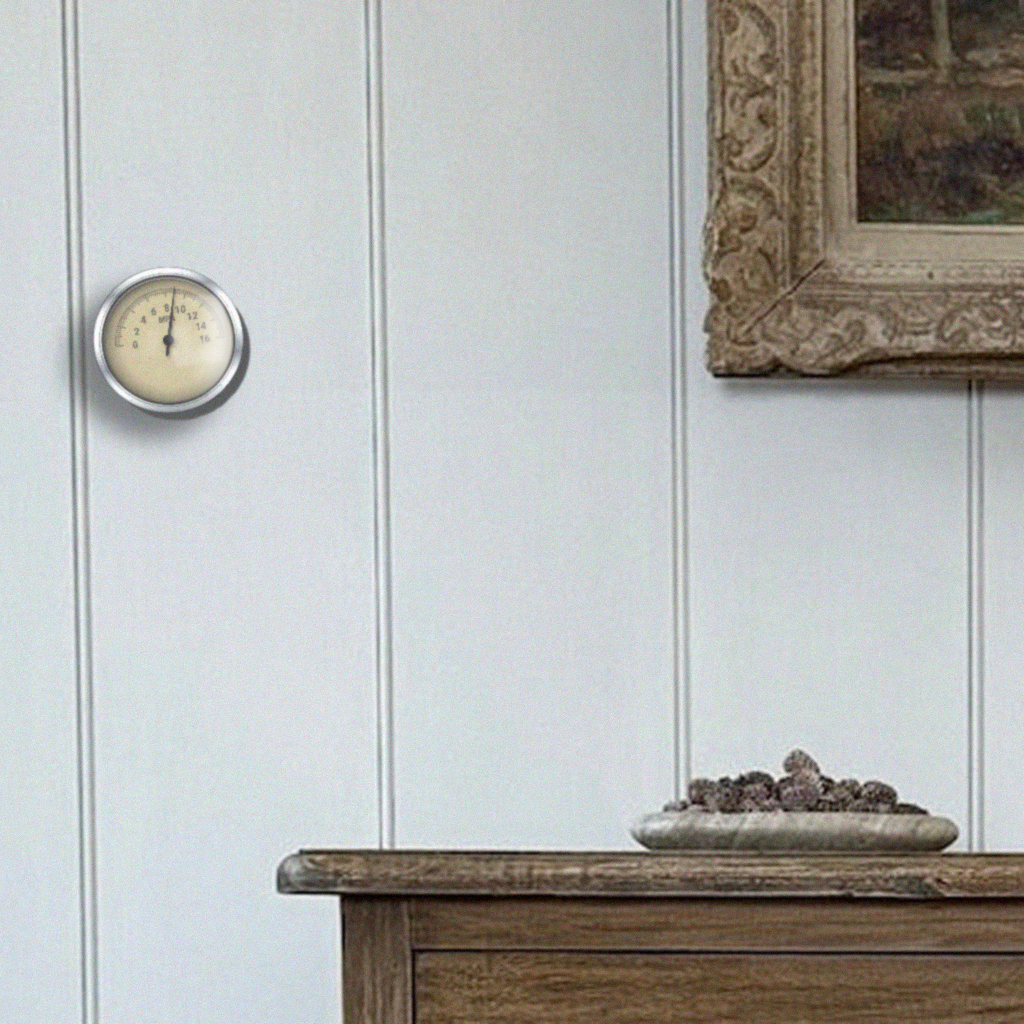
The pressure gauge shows 9,MPa
